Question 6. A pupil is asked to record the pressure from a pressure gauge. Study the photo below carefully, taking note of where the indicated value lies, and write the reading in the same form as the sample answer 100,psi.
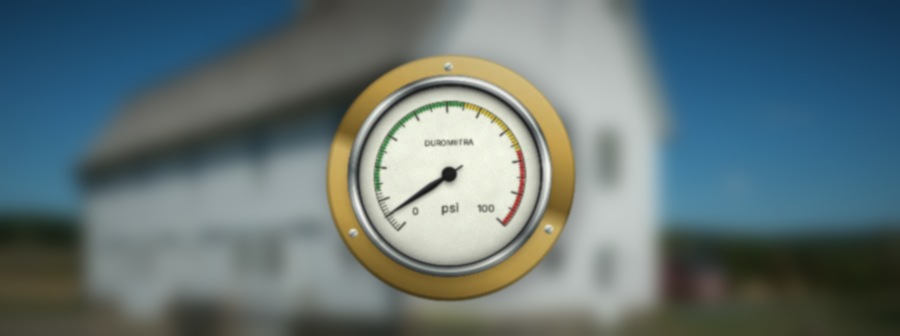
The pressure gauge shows 5,psi
